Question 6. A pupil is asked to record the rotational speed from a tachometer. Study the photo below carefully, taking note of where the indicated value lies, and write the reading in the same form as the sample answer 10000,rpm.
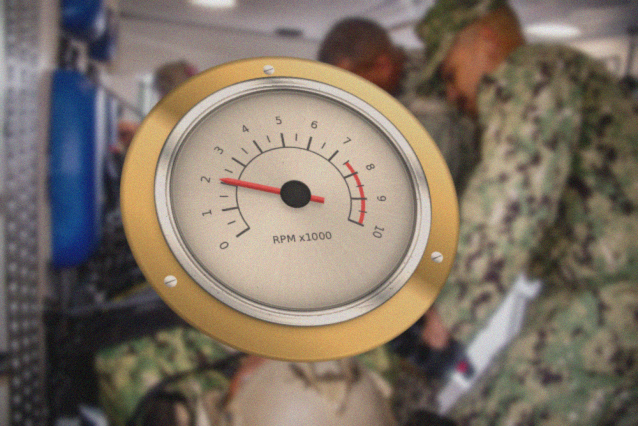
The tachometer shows 2000,rpm
